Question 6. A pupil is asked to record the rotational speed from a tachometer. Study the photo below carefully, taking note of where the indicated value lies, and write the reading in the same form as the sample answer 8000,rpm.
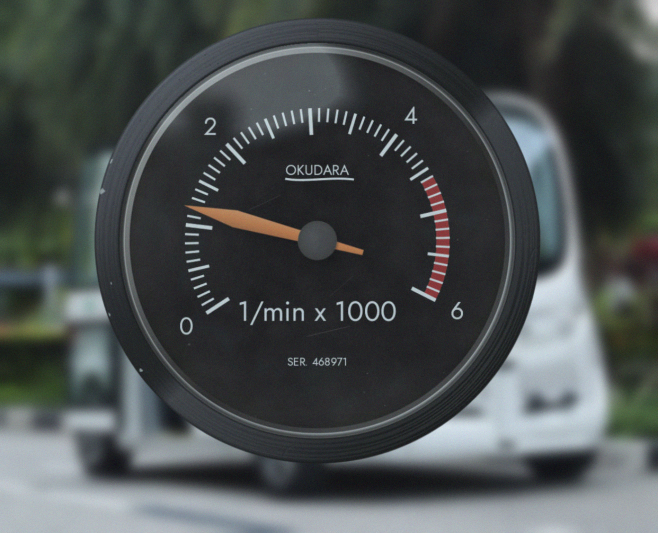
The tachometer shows 1200,rpm
